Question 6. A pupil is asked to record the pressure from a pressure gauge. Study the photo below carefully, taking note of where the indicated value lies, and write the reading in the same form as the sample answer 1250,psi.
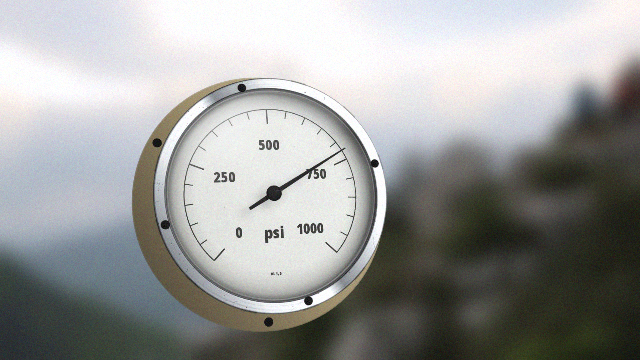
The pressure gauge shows 725,psi
